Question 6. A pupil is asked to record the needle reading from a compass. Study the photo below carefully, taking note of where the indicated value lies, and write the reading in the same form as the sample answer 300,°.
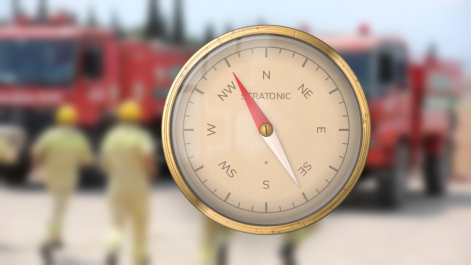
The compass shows 330,°
